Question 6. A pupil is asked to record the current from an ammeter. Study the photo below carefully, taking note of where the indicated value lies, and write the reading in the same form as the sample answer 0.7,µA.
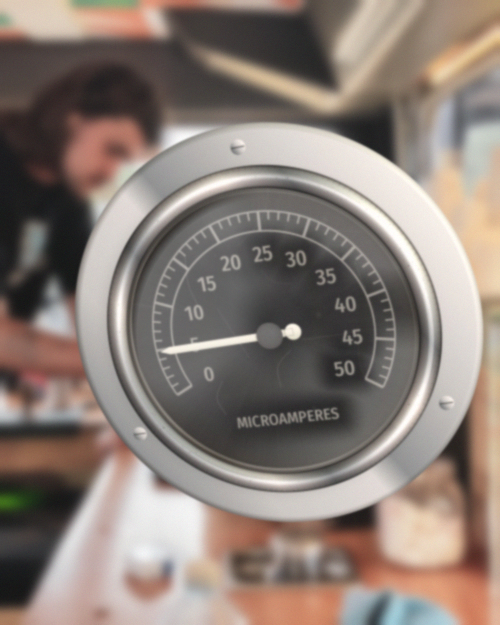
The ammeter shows 5,µA
